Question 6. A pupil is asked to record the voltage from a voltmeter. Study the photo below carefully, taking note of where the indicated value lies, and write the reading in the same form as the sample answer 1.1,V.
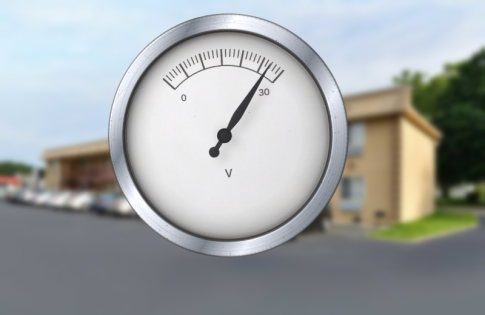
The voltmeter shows 27,V
